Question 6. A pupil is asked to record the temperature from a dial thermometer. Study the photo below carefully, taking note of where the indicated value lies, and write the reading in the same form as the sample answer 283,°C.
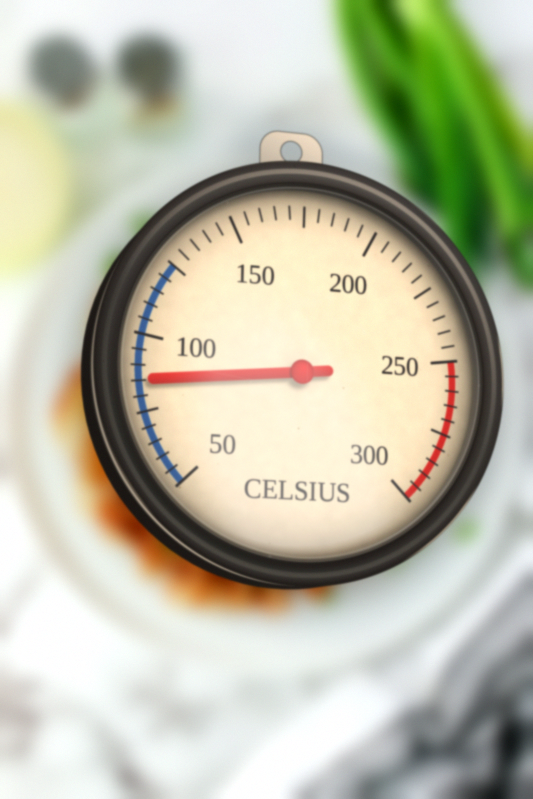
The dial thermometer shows 85,°C
